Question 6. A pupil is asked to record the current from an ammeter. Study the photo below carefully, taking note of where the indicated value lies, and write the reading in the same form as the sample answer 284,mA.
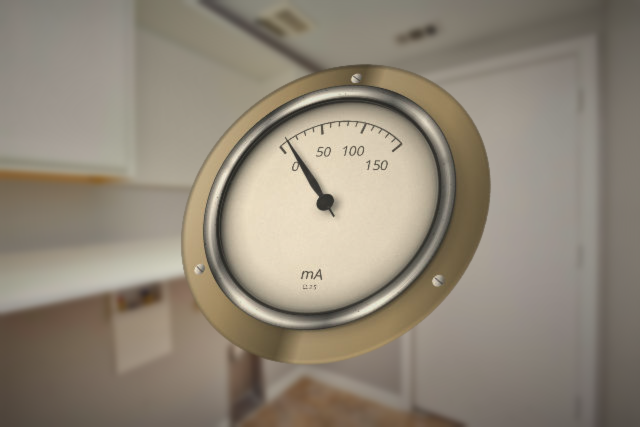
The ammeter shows 10,mA
